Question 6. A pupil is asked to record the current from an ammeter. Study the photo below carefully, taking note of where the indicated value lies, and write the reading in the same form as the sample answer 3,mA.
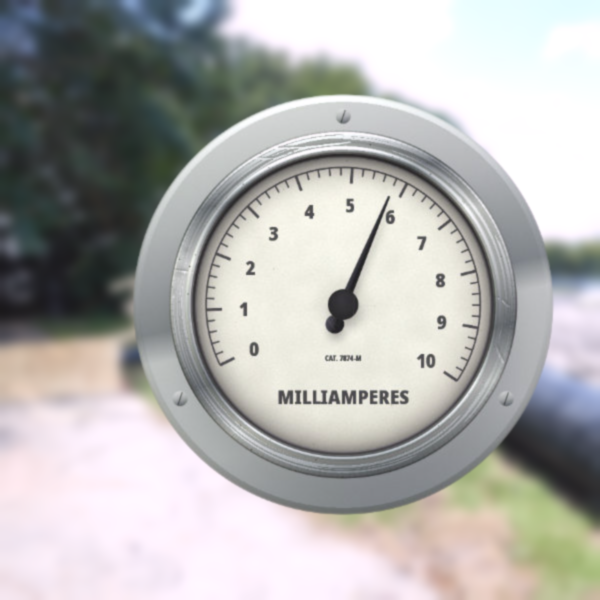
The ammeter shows 5.8,mA
